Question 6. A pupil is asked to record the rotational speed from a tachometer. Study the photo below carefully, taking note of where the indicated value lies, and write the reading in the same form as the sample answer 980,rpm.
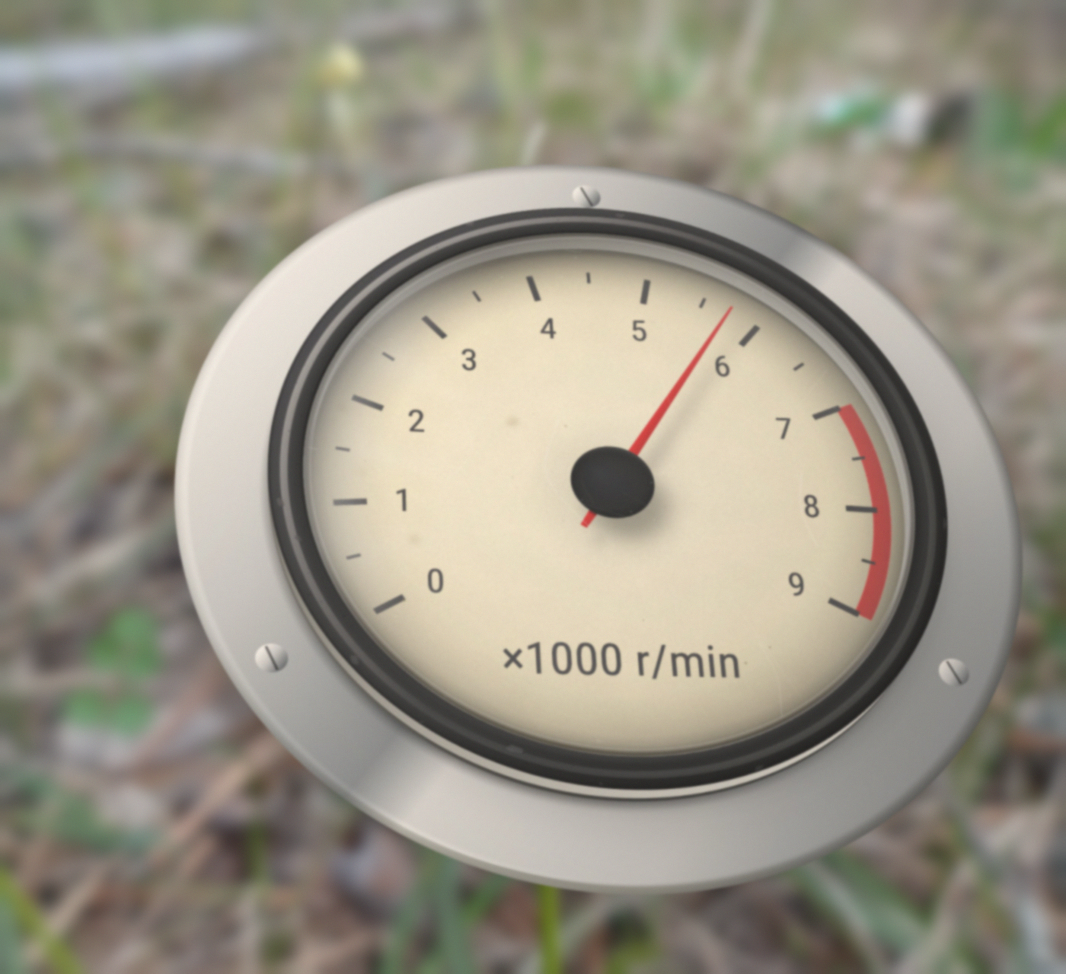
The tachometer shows 5750,rpm
